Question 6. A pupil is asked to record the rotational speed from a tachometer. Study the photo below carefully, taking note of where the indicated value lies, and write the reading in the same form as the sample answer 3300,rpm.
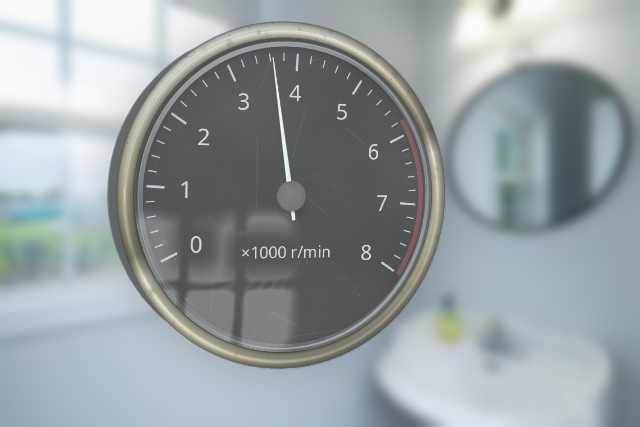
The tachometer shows 3600,rpm
